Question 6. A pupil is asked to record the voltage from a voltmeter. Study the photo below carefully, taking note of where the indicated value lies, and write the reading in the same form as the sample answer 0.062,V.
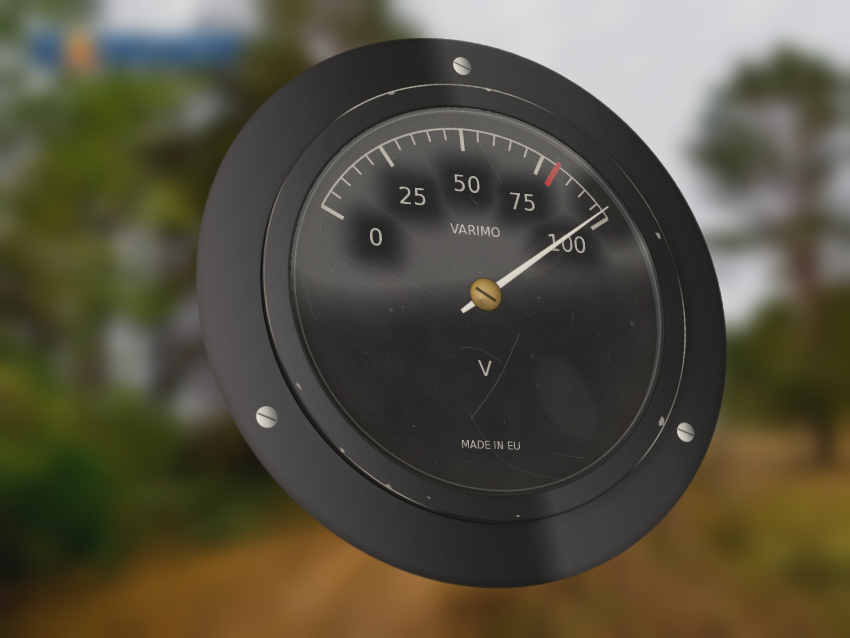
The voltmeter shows 97.5,V
